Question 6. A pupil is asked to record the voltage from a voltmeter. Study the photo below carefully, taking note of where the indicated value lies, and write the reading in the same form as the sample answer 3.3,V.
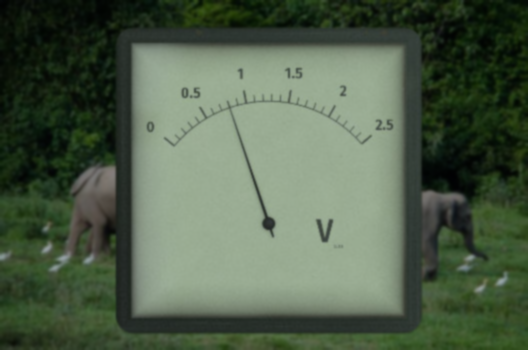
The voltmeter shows 0.8,V
